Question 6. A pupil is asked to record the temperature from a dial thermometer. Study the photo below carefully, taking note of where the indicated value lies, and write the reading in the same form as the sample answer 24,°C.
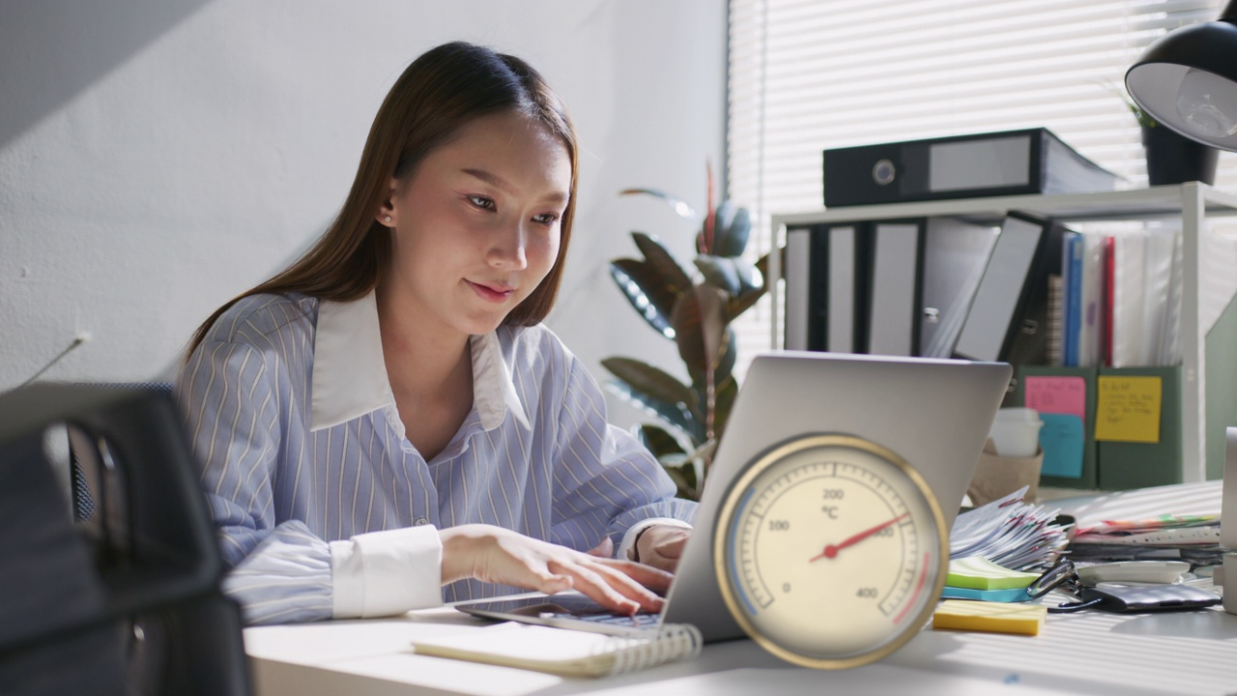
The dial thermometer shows 290,°C
